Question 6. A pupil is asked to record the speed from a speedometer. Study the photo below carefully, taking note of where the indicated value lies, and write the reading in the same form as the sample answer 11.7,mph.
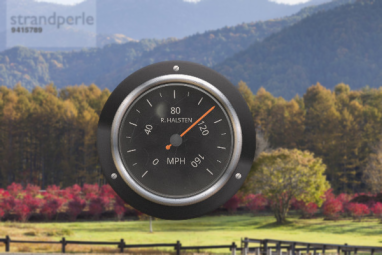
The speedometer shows 110,mph
